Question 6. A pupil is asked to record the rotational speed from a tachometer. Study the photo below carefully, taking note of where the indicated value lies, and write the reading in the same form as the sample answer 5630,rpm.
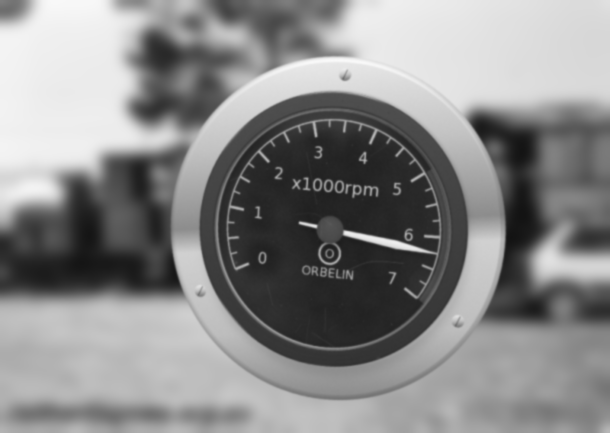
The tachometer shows 6250,rpm
